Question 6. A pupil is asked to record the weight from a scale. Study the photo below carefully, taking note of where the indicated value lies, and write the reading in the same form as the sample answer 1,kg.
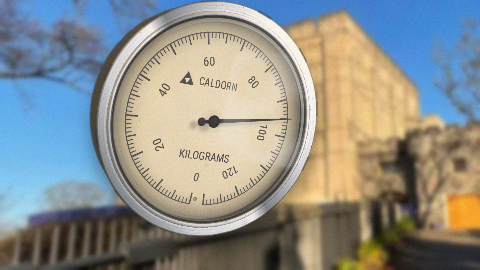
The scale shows 95,kg
